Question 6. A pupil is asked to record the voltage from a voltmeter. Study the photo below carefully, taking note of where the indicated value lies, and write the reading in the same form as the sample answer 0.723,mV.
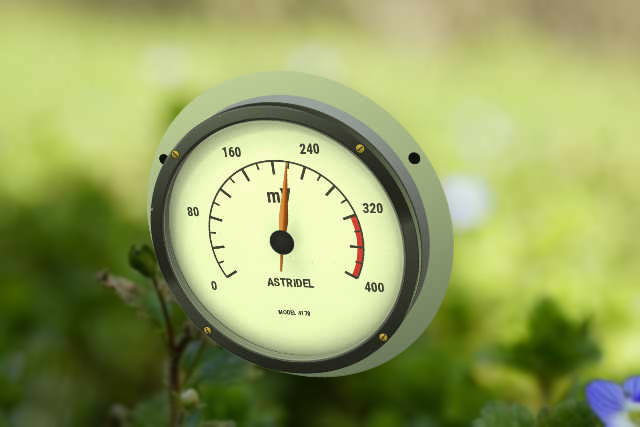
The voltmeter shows 220,mV
